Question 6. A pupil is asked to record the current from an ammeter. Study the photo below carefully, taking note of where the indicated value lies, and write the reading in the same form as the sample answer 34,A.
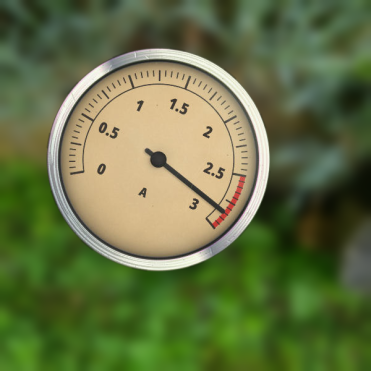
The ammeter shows 2.85,A
